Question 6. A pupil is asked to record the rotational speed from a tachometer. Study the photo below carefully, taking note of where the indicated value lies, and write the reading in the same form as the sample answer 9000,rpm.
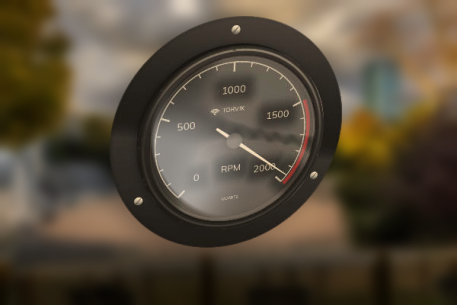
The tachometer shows 1950,rpm
